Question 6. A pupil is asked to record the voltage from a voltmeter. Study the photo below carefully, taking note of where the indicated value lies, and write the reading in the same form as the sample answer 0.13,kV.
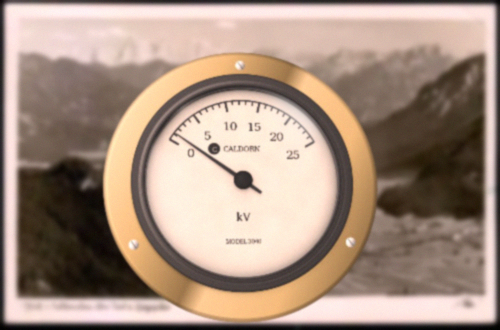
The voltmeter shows 1,kV
